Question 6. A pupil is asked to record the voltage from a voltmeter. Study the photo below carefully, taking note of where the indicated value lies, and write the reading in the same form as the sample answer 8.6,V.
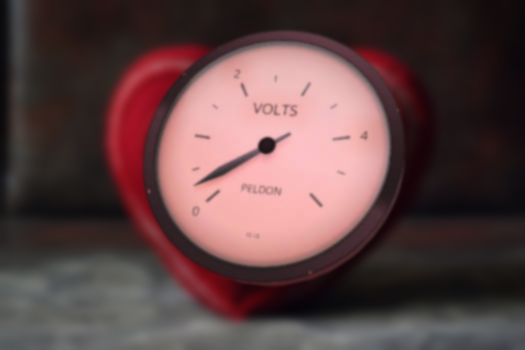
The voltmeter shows 0.25,V
